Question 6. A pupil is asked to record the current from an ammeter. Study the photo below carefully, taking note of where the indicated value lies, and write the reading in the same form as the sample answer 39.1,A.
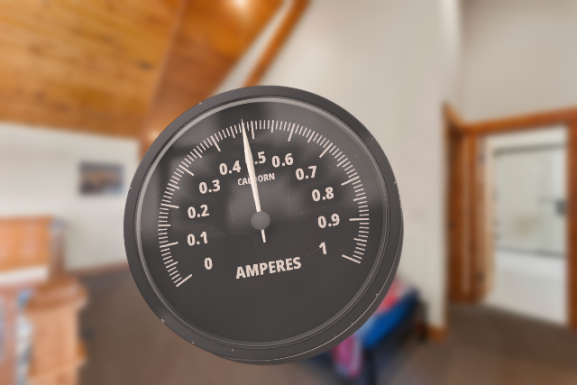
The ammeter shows 0.48,A
